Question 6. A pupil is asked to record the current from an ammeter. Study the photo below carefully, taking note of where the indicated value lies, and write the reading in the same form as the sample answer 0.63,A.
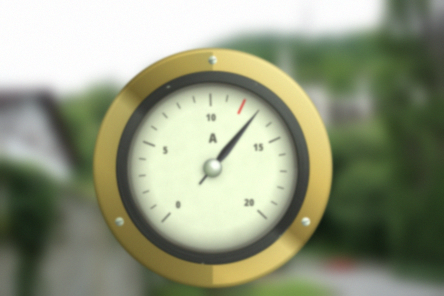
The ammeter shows 13,A
